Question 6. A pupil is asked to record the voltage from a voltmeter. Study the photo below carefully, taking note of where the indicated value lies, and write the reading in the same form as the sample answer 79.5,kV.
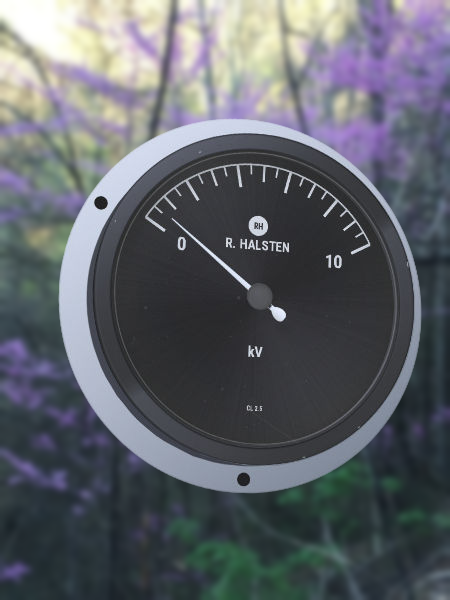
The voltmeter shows 0.5,kV
